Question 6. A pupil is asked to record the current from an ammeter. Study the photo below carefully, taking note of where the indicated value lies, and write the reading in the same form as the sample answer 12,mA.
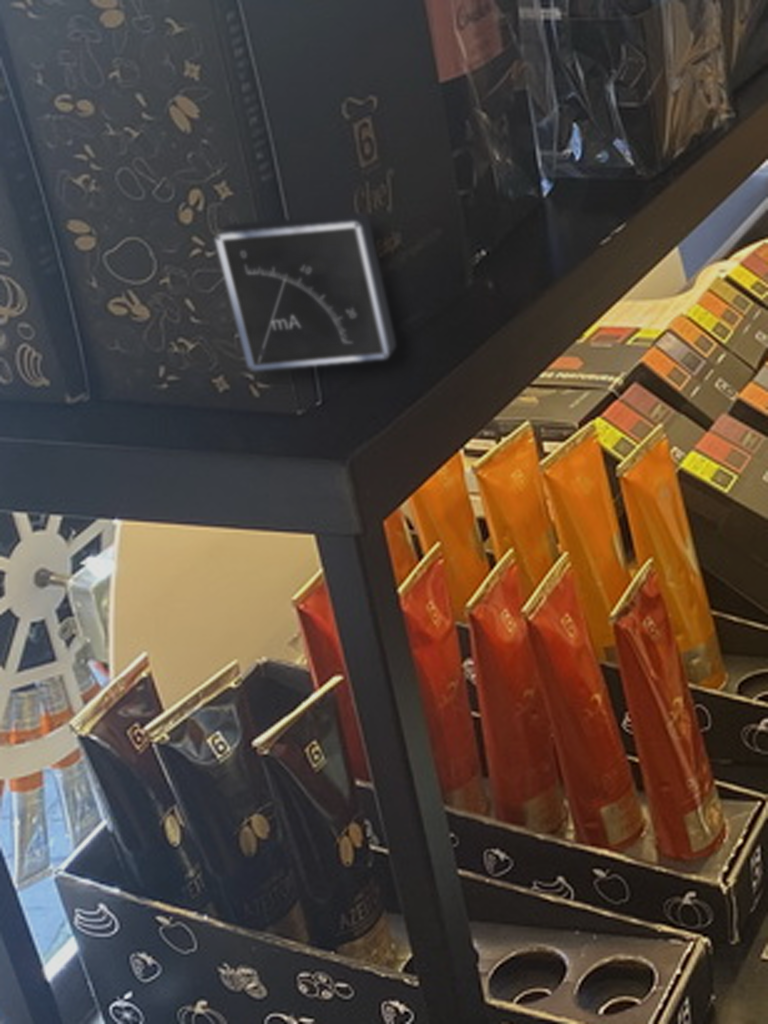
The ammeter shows 7.5,mA
